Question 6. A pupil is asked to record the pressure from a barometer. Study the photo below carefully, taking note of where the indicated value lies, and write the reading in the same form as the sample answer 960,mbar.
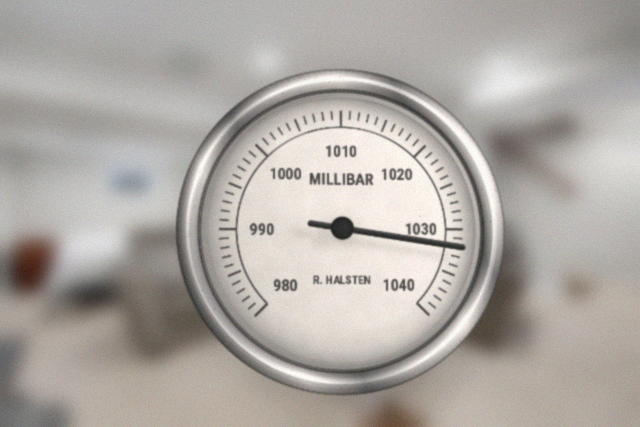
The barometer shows 1032,mbar
